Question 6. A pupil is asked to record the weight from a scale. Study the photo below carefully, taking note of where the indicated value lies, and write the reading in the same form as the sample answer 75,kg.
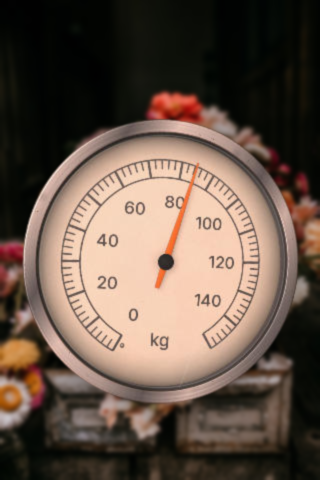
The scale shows 84,kg
